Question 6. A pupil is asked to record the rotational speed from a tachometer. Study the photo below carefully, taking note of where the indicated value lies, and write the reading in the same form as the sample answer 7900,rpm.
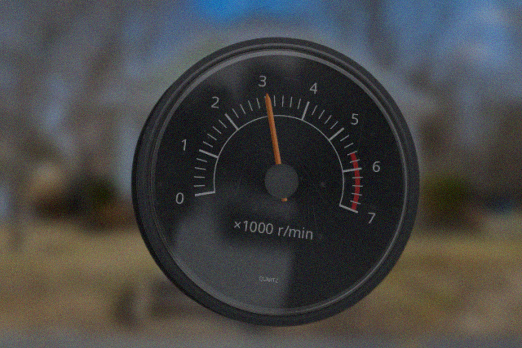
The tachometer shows 3000,rpm
